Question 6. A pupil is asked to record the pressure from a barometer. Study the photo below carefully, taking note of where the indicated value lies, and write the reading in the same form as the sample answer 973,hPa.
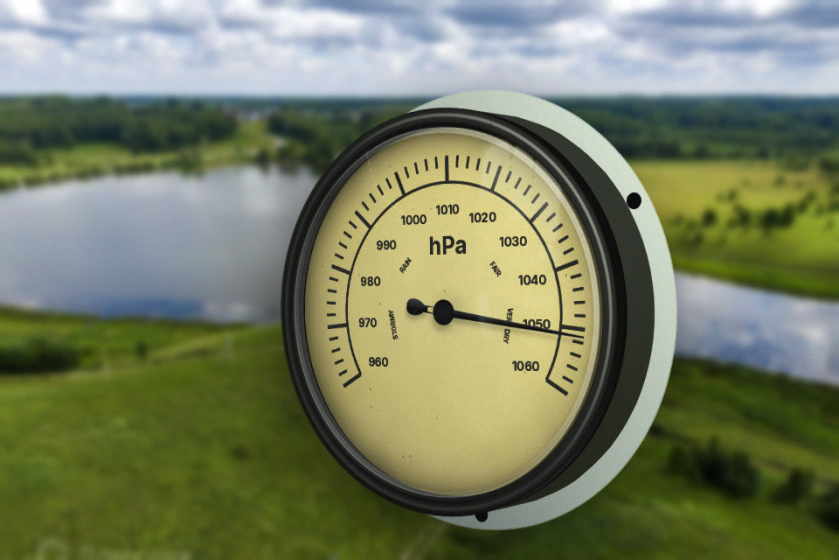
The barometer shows 1051,hPa
